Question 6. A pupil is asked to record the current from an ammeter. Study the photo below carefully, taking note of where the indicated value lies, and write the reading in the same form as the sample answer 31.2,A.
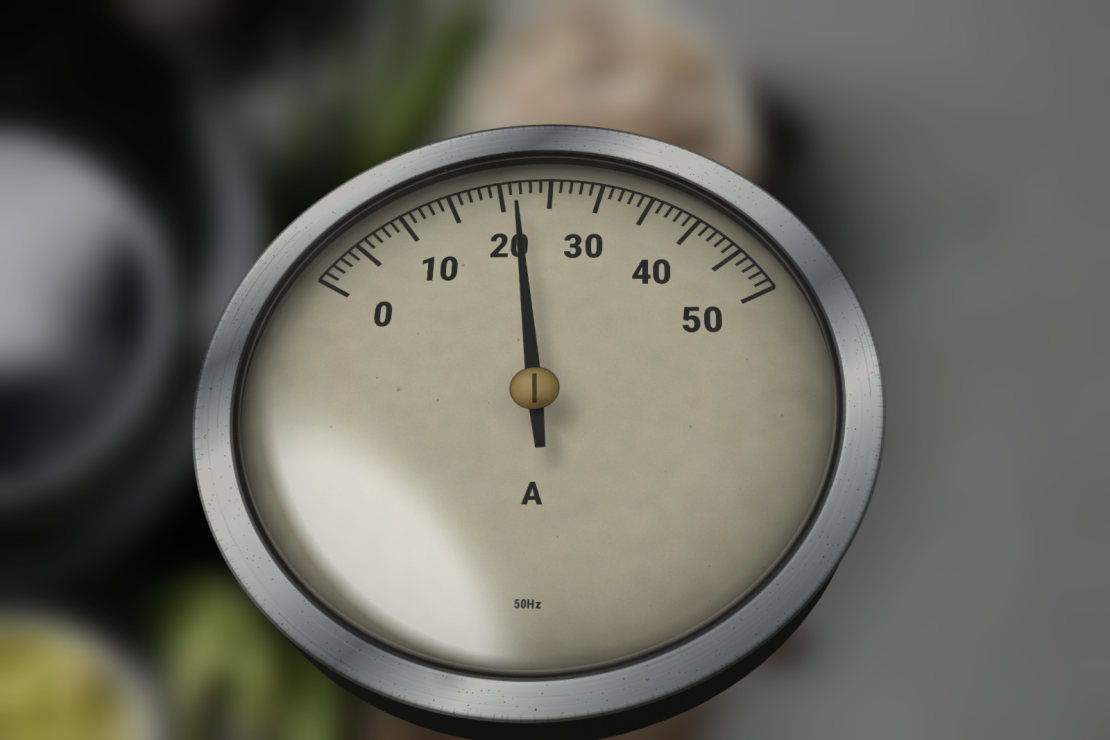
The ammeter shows 21.5,A
